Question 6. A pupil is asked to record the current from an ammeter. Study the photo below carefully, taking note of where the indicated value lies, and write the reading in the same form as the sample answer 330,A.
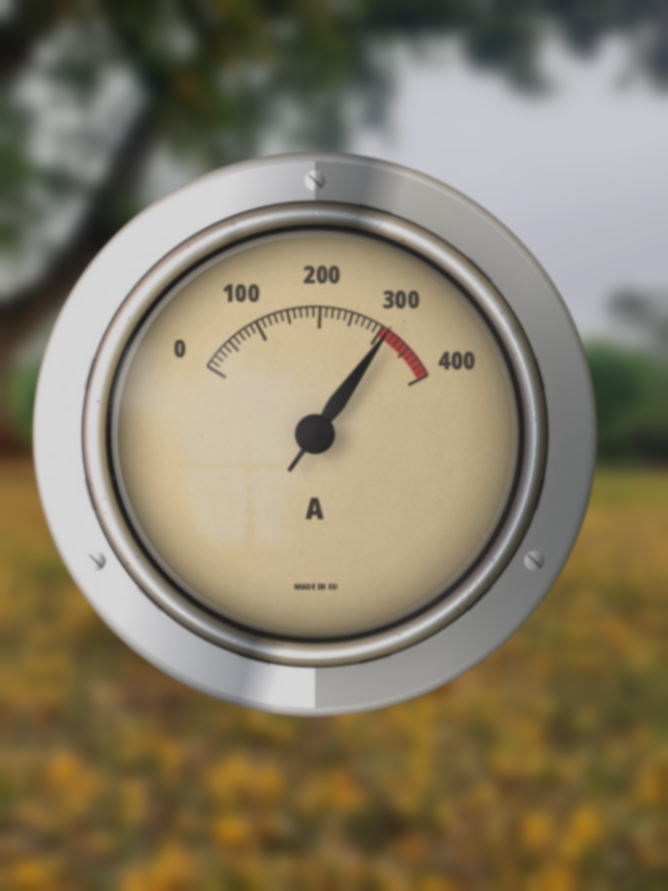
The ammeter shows 310,A
